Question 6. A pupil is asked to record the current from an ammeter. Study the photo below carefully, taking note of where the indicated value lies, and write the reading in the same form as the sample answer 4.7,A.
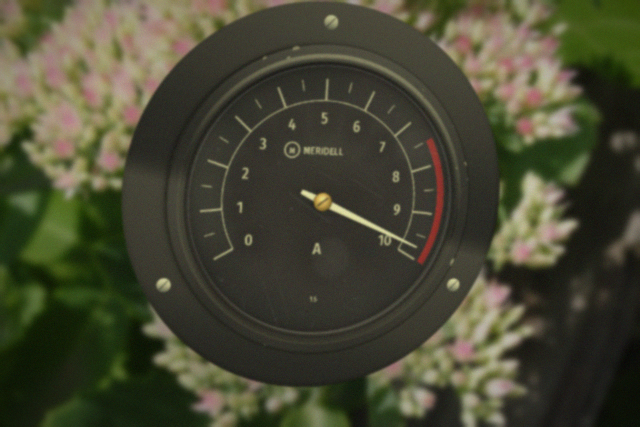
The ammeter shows 9.75,A
